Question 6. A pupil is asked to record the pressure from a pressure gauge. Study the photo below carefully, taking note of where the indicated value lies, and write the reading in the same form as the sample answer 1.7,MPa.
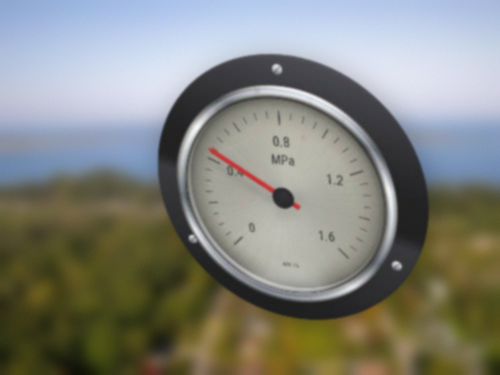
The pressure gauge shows 0.45,MPa
